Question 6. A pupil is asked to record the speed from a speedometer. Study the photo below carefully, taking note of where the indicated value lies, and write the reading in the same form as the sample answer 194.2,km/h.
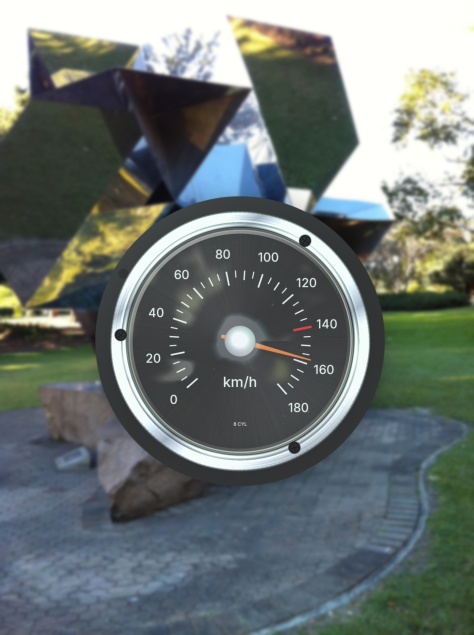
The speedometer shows 157.5,km/h
